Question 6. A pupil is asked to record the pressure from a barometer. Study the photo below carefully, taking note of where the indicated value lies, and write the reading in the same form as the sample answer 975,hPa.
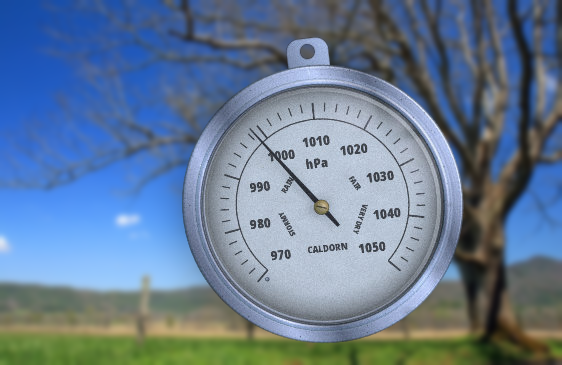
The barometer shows 999,hPa
